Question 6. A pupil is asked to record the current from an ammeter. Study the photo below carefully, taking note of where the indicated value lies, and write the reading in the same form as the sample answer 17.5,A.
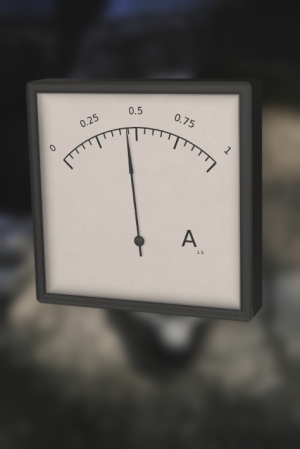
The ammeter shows 0.45,A
